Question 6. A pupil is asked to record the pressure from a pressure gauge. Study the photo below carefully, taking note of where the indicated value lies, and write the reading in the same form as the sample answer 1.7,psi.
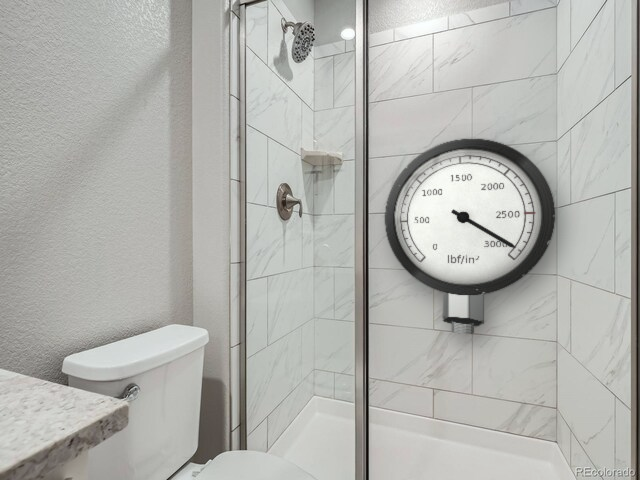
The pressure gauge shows 2900,psi
